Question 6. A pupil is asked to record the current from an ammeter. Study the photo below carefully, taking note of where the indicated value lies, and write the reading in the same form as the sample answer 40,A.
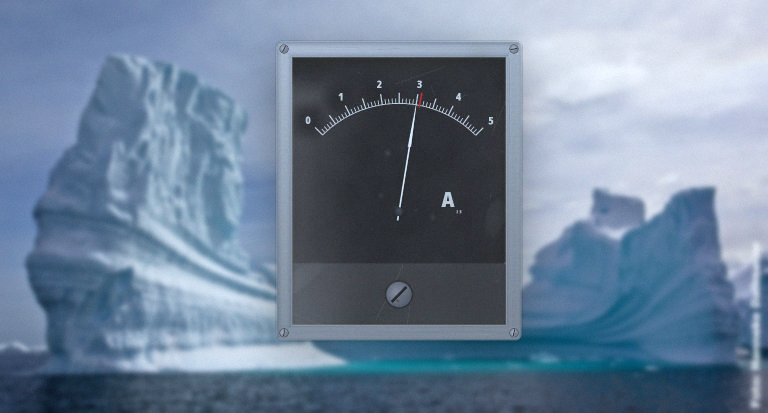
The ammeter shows 3,A
